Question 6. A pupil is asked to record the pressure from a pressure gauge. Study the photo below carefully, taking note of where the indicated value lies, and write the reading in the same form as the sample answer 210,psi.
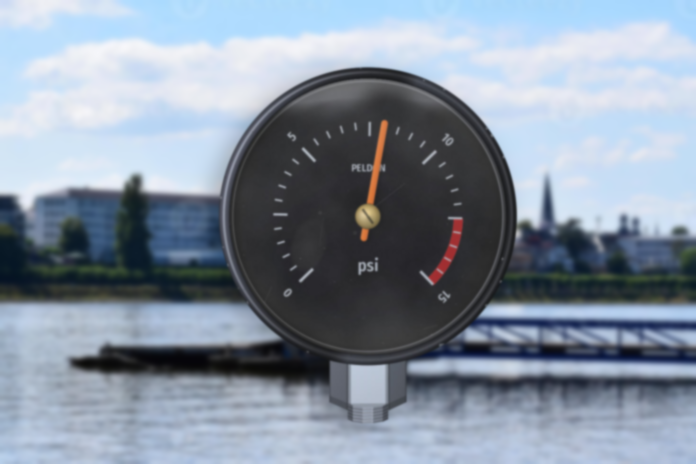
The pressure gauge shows 8,psi
